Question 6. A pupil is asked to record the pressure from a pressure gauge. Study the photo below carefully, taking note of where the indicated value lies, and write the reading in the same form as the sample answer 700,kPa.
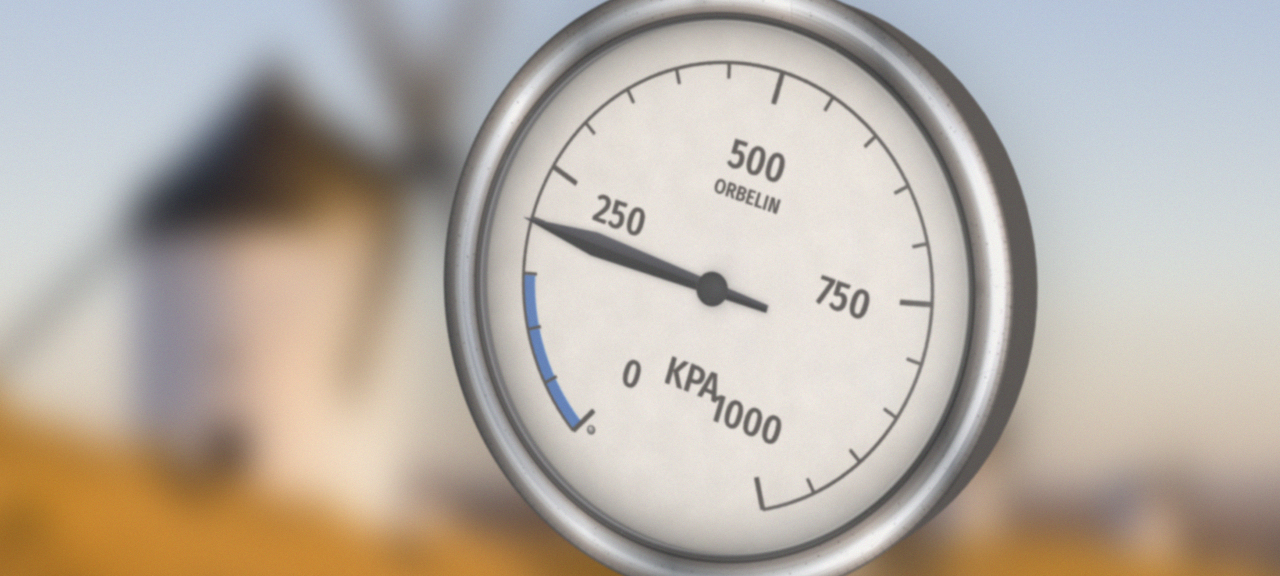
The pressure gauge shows 200,kPa
